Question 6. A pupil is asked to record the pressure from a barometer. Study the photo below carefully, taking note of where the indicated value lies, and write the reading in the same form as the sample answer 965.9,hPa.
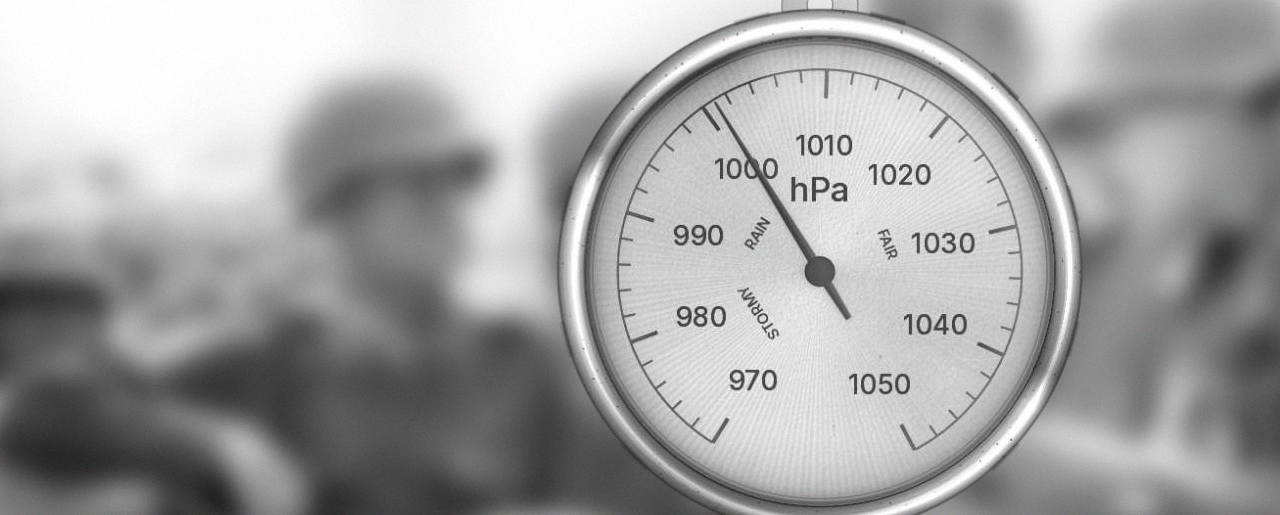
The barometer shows 1001,hPa
